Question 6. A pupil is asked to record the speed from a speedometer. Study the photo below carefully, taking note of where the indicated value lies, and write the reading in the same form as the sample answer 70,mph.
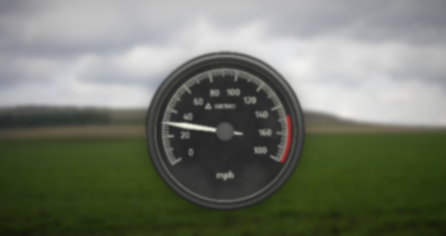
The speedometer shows 30,mph
